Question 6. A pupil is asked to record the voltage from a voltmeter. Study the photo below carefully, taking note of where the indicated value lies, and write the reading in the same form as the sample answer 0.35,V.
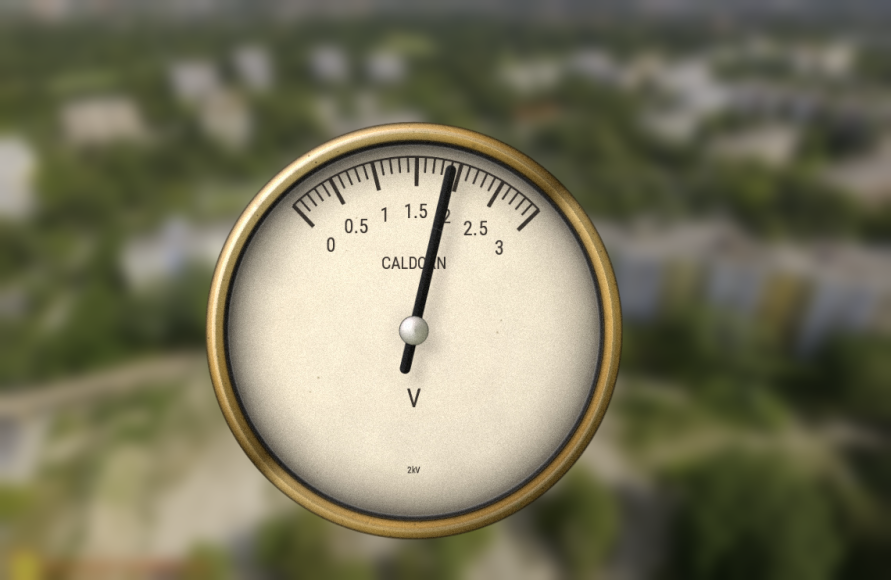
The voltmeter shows 1.9,V
